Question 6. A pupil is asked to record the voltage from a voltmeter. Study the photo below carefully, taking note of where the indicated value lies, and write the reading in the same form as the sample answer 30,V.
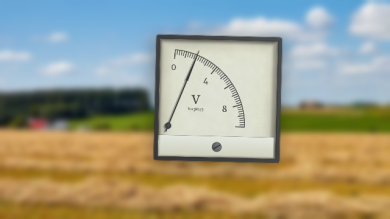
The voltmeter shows 2,V
